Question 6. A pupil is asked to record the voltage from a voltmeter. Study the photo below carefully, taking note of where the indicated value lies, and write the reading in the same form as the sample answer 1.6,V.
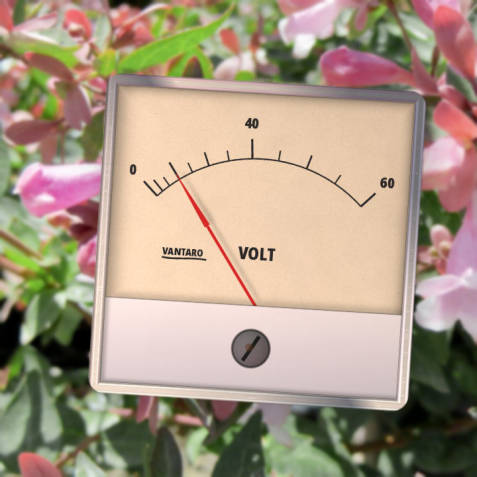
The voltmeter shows 20,V
